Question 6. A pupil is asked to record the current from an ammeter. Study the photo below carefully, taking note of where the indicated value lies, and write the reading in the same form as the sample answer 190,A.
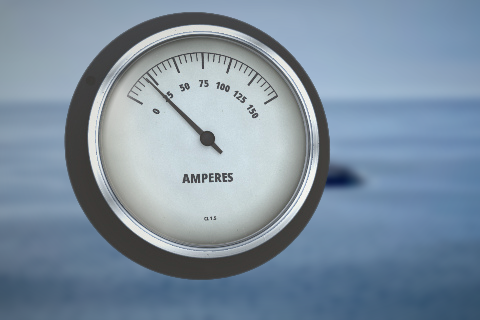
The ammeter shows 20,A
